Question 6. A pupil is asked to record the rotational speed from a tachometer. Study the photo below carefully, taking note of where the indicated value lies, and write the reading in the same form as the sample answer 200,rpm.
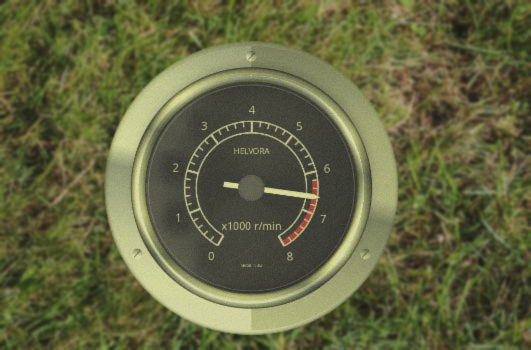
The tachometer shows 6600,rpm
